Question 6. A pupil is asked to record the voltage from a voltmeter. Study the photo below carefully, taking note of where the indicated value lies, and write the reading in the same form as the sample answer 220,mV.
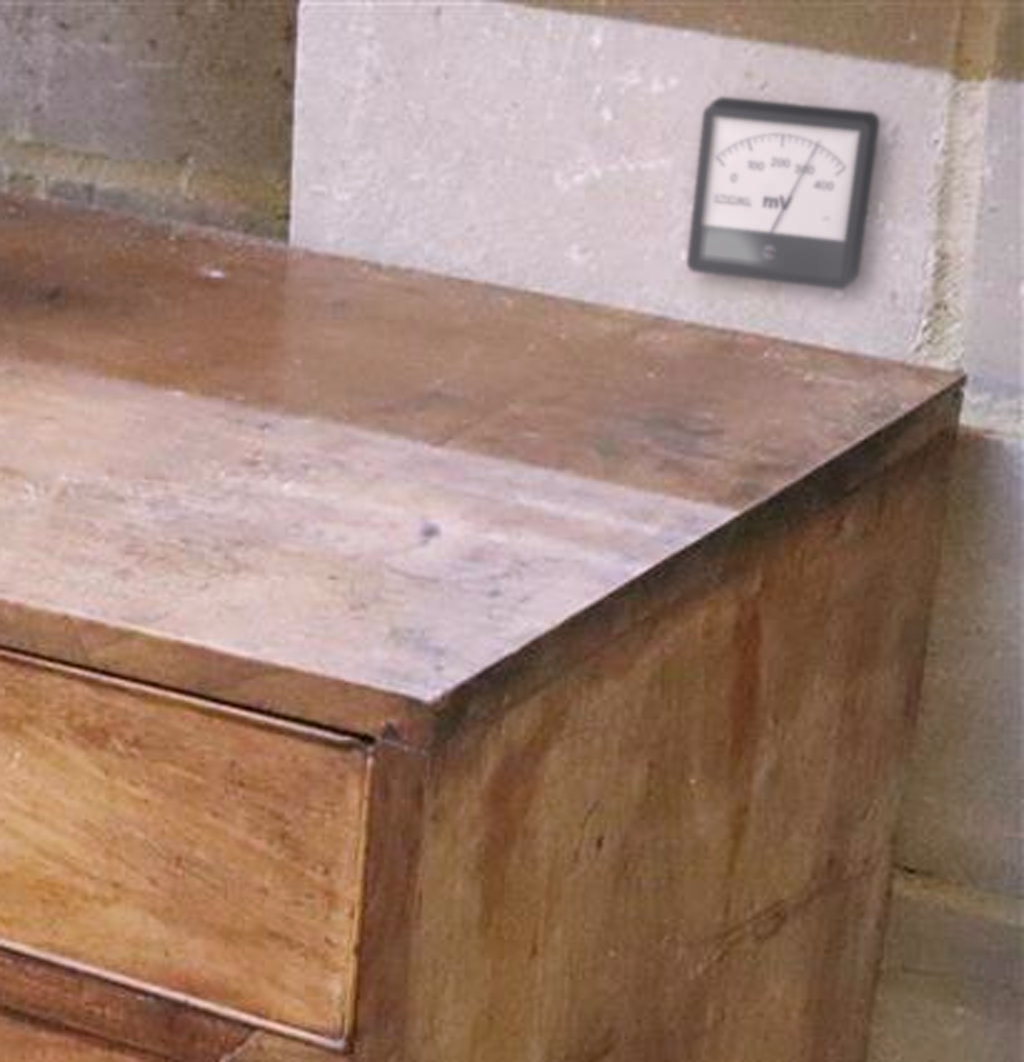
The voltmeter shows 300,mV
